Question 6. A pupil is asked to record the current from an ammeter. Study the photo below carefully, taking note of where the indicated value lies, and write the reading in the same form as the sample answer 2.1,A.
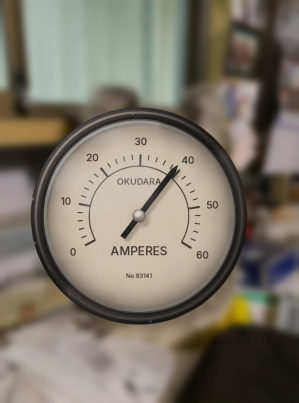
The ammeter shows 39,A
